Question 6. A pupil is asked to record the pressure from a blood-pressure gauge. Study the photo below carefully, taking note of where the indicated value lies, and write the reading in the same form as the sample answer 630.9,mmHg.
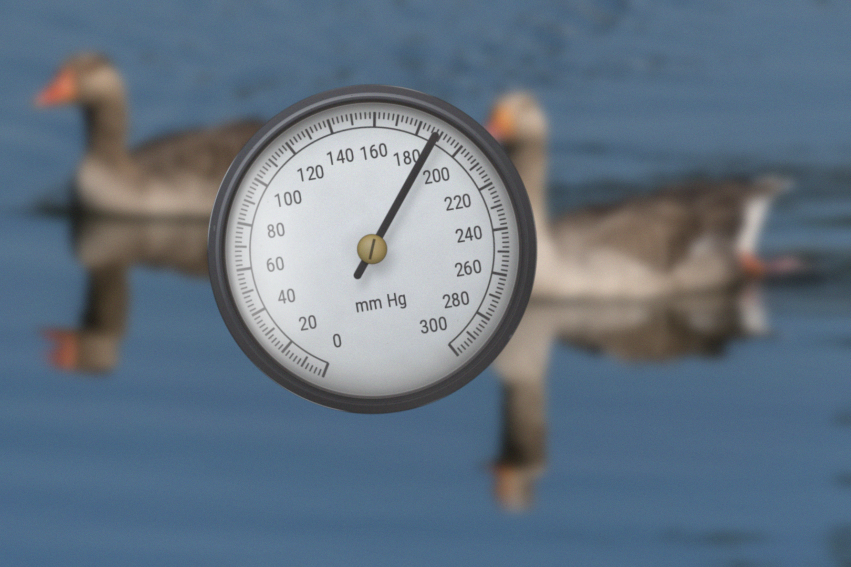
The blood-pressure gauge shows 188,mmHg
